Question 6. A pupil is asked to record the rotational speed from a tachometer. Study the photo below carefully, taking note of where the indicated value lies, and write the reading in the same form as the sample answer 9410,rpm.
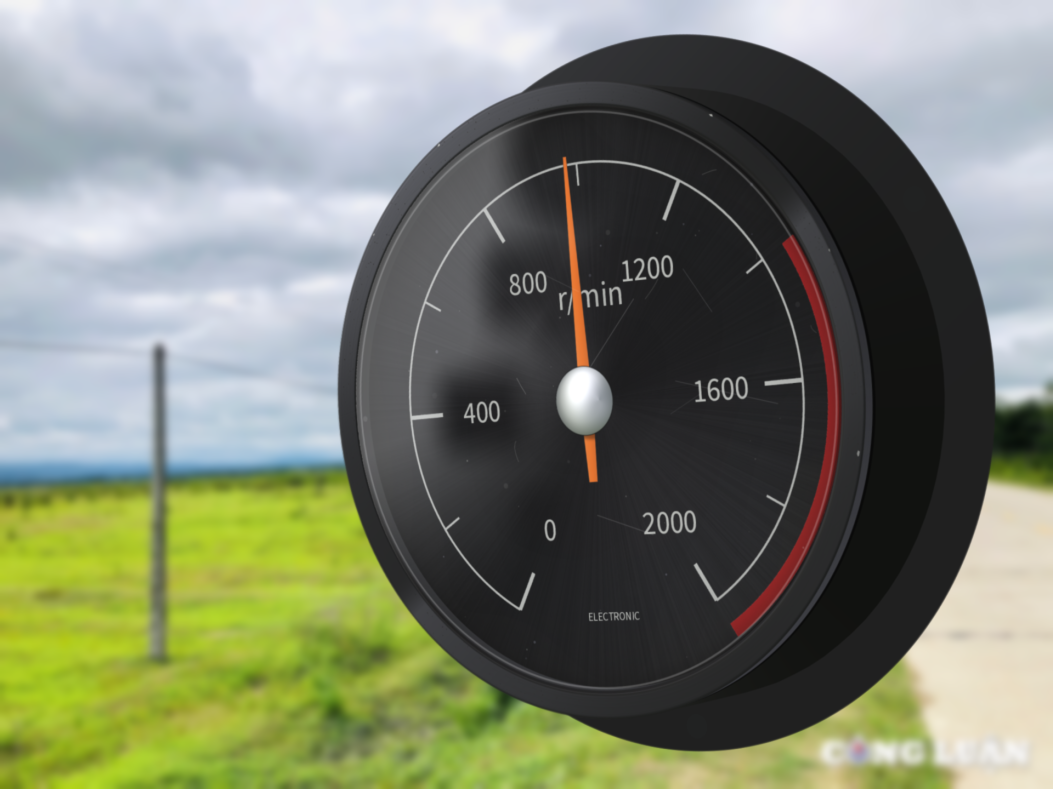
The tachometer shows 1000,rpm
